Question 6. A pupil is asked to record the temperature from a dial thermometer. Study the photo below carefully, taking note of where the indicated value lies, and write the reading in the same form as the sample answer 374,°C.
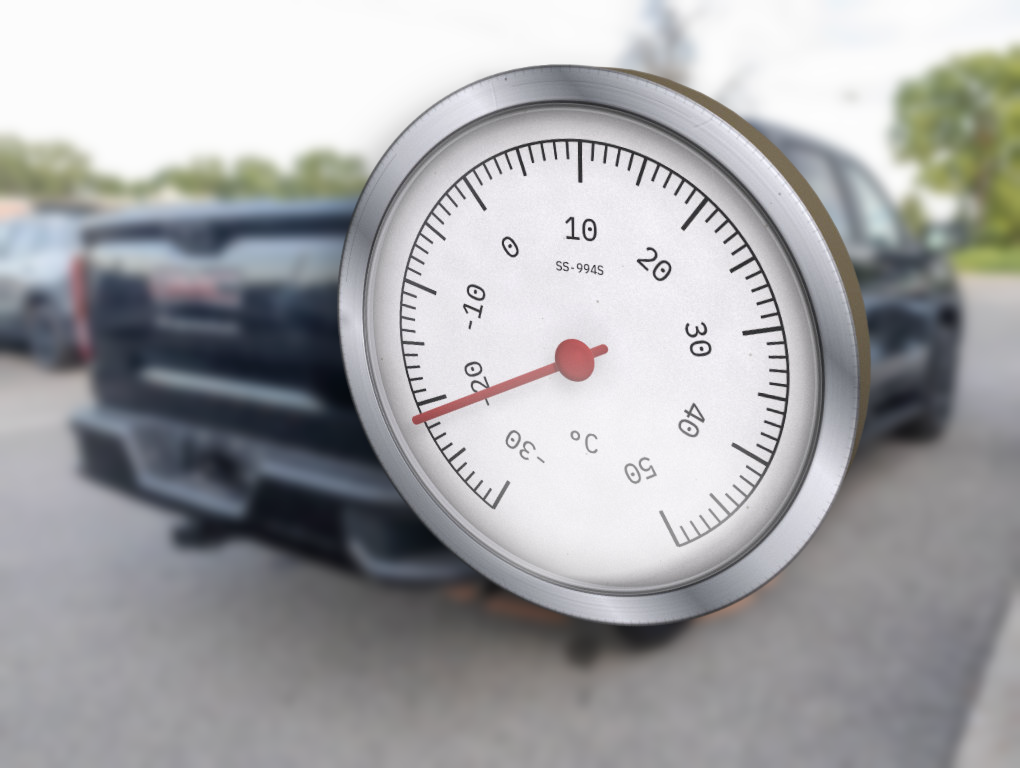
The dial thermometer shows -21,°C
